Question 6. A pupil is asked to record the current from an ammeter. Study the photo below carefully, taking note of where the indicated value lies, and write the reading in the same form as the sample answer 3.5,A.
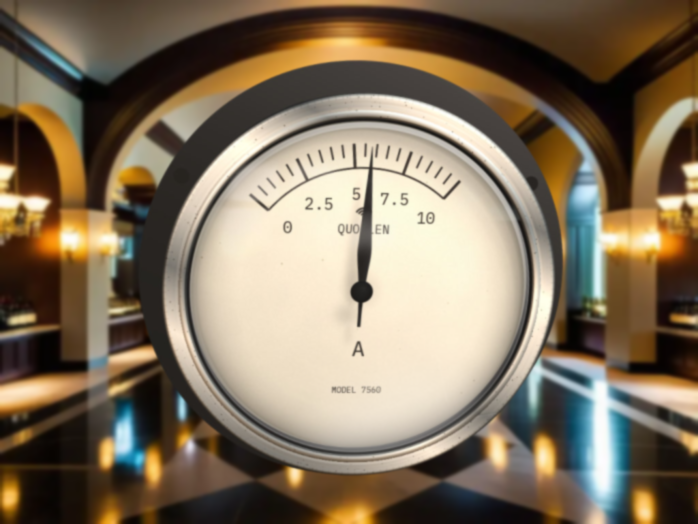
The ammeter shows 5.75,A
